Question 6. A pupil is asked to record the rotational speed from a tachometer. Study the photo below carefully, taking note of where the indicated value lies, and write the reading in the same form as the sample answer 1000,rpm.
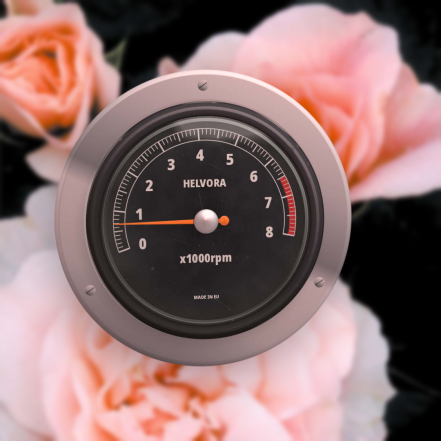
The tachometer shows 700,rpm
